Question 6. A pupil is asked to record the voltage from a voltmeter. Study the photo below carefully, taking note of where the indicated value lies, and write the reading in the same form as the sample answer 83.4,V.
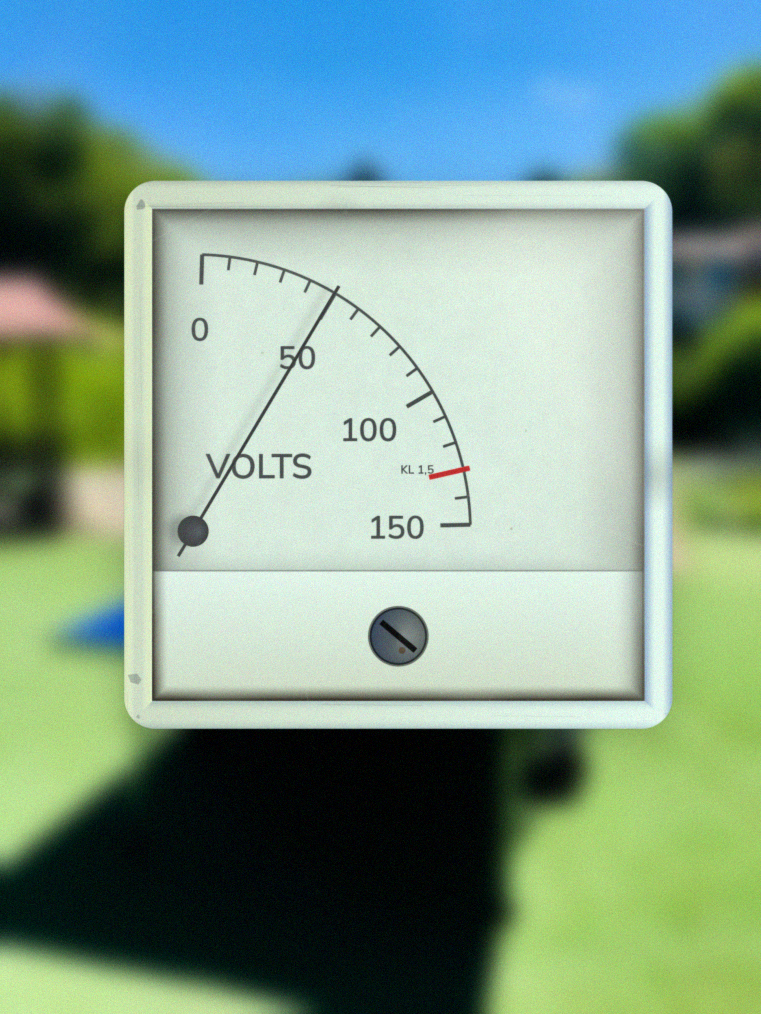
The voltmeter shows 50,V
